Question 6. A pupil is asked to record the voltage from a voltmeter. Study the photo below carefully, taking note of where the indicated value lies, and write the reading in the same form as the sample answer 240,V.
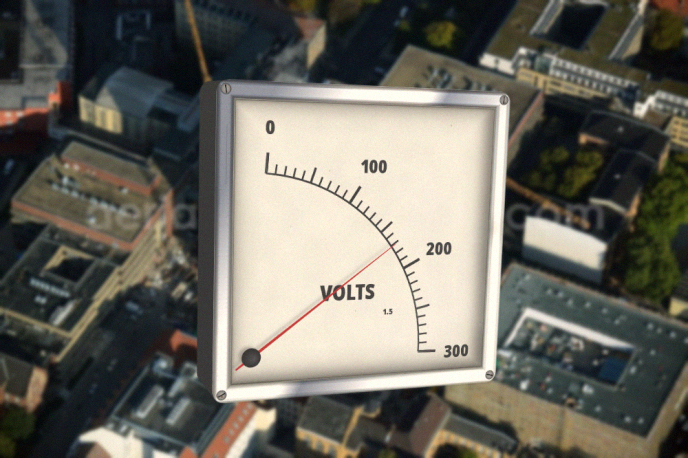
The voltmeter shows 170,V
